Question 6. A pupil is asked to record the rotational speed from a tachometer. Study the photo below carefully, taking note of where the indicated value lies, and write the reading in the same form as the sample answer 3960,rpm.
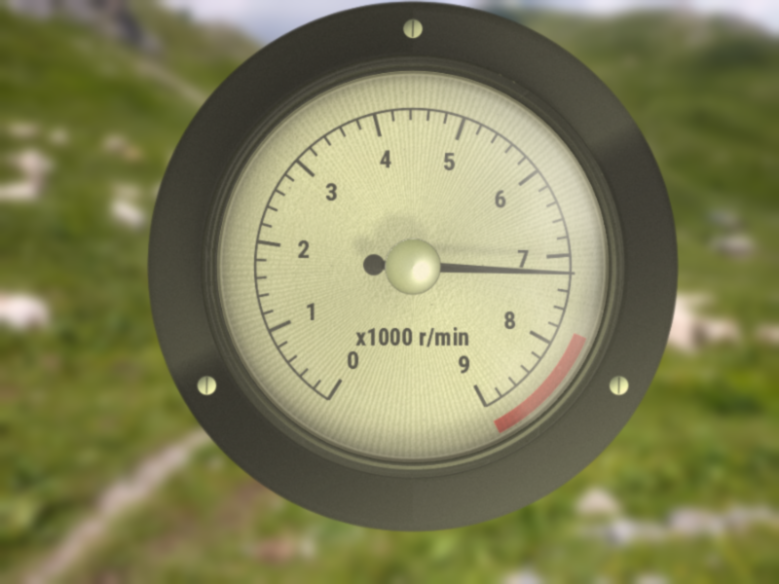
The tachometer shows 7200,rpm
